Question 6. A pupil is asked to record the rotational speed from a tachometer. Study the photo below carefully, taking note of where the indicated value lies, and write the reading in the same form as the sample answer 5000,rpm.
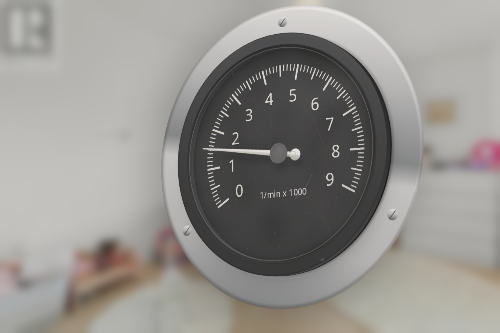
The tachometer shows 1500,rpm
